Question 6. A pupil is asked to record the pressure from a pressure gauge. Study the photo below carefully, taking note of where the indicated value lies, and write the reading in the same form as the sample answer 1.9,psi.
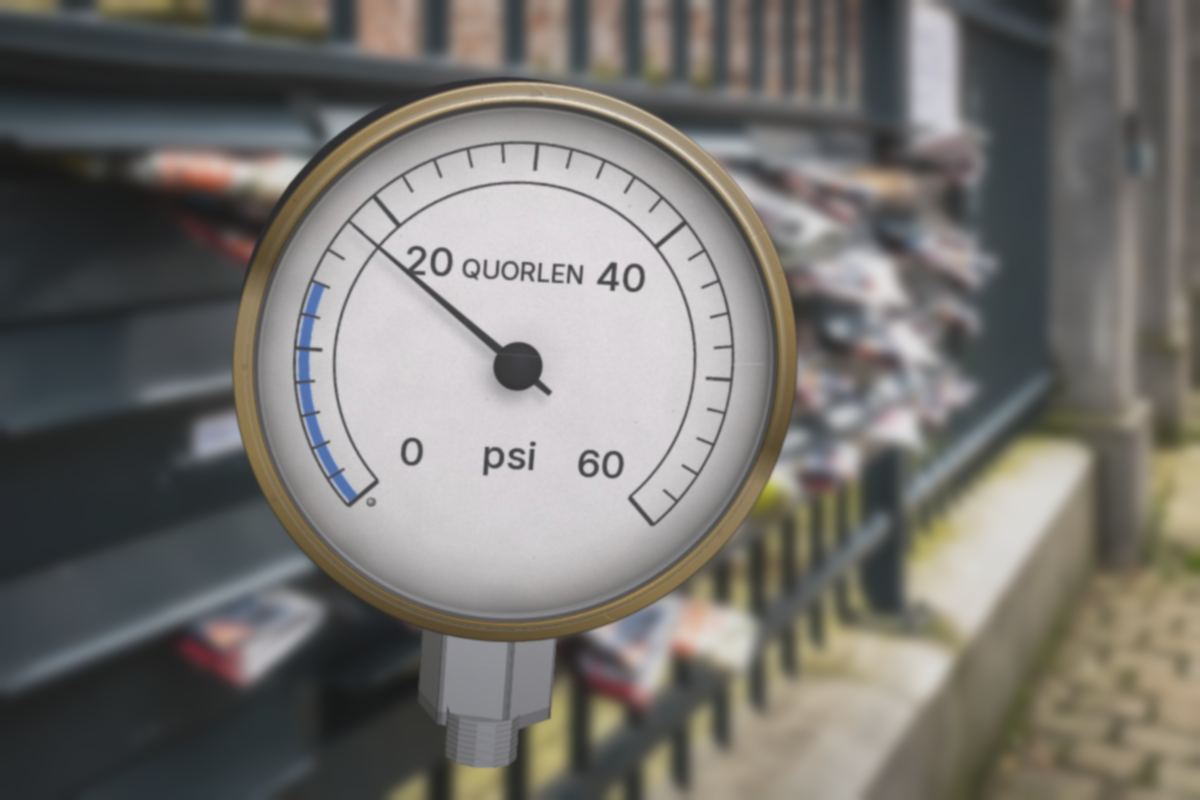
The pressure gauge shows 18,psi
